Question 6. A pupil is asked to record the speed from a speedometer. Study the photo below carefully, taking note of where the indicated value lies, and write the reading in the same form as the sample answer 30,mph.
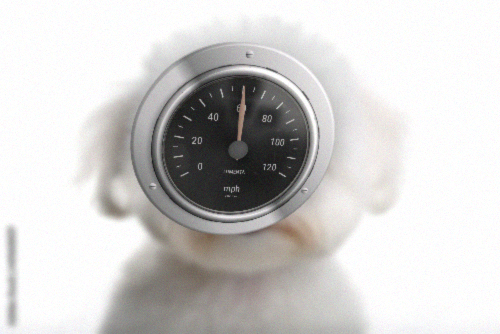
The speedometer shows 60,mph
